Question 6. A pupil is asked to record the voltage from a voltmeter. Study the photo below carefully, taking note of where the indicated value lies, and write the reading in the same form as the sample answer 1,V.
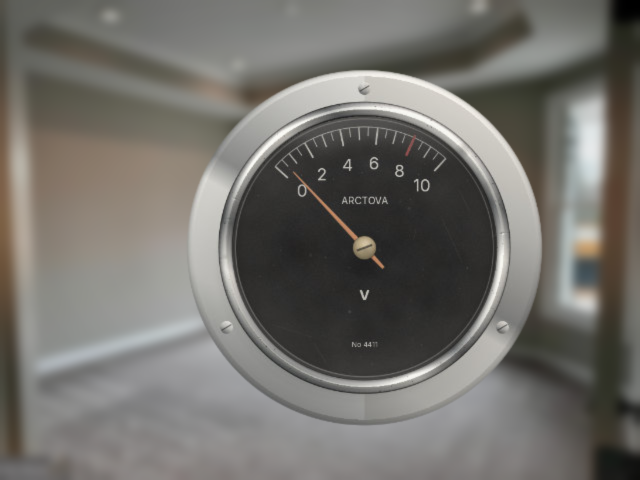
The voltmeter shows 0.5,V
